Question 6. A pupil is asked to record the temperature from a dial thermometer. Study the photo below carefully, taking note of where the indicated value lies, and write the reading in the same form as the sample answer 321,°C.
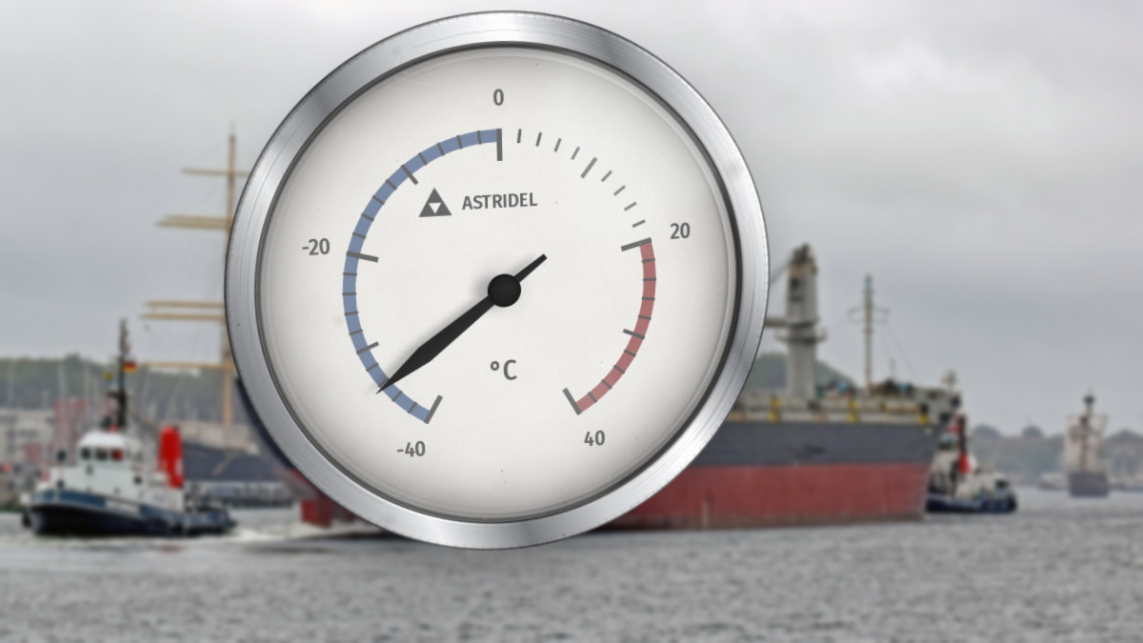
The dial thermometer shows -34,°C
